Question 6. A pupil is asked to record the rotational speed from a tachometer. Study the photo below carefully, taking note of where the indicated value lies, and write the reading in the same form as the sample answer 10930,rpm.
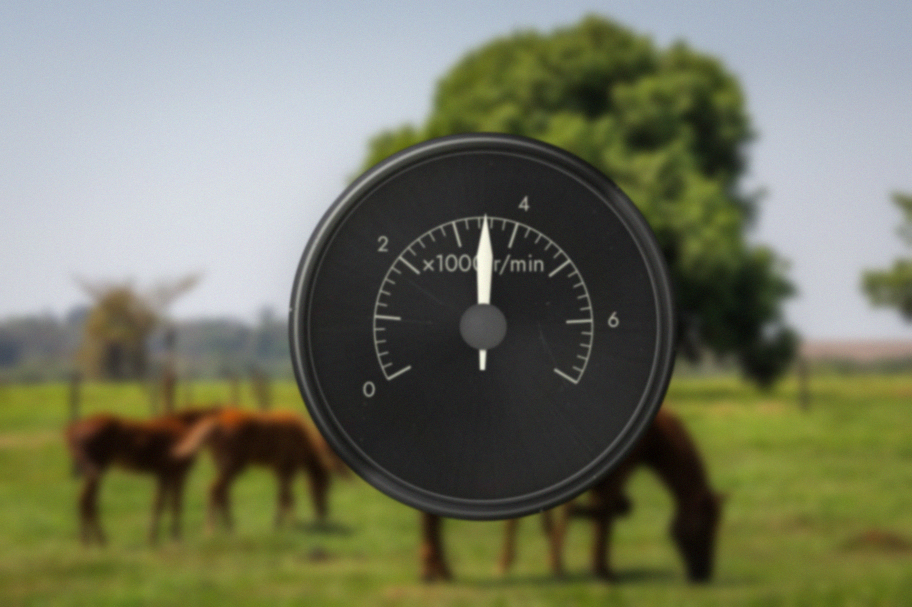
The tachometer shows 3500,rpm
